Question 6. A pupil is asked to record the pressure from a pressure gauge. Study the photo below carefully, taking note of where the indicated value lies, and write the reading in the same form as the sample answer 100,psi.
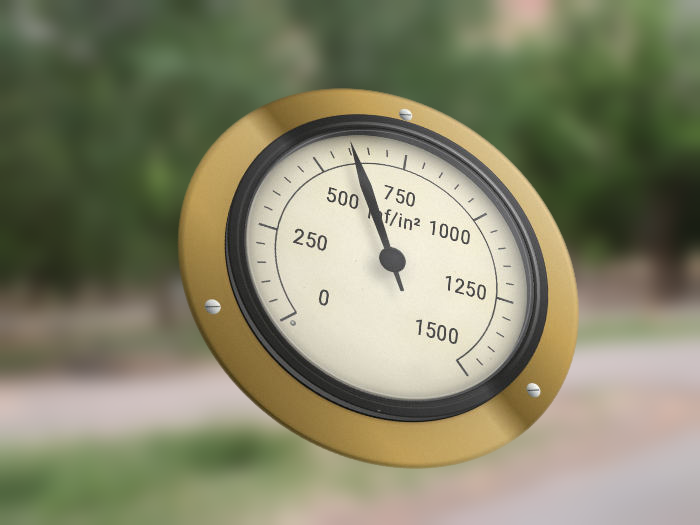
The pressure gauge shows 600,psi
